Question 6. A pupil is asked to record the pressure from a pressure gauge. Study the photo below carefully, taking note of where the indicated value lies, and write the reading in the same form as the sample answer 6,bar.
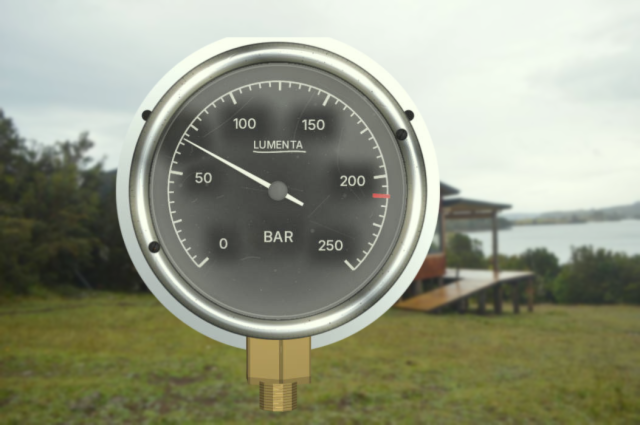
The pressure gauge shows 67.5,bar
